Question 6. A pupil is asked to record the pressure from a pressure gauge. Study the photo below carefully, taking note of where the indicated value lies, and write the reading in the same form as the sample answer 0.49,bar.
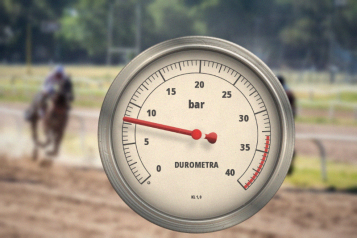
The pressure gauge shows 8,bar
